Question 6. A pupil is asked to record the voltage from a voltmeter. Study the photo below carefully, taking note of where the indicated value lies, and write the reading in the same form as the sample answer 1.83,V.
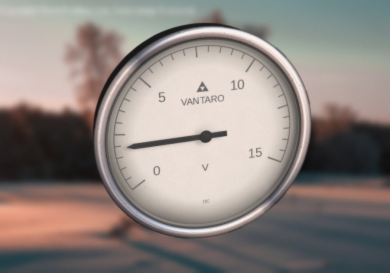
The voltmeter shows 2,V
